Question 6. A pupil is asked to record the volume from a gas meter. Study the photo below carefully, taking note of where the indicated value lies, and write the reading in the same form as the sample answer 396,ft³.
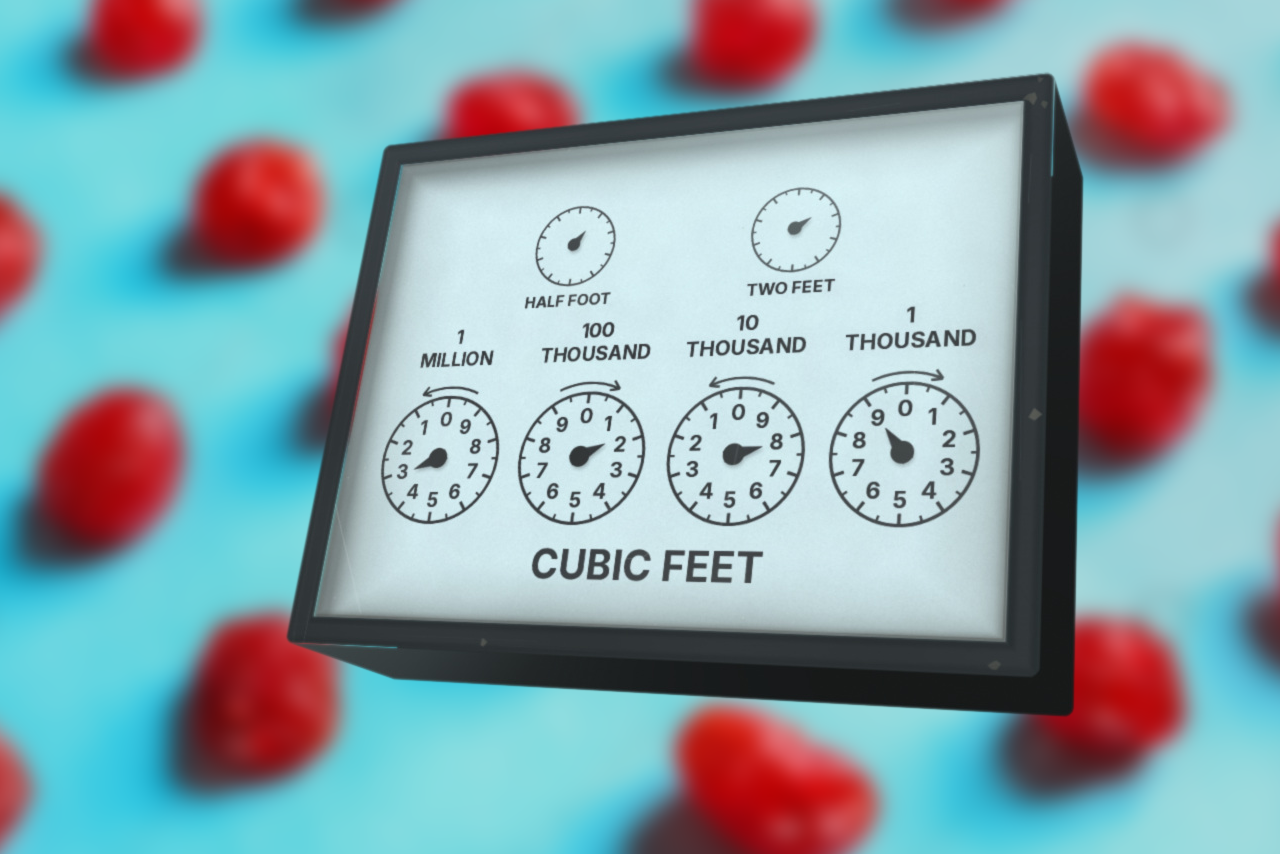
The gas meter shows 317900,ft³
